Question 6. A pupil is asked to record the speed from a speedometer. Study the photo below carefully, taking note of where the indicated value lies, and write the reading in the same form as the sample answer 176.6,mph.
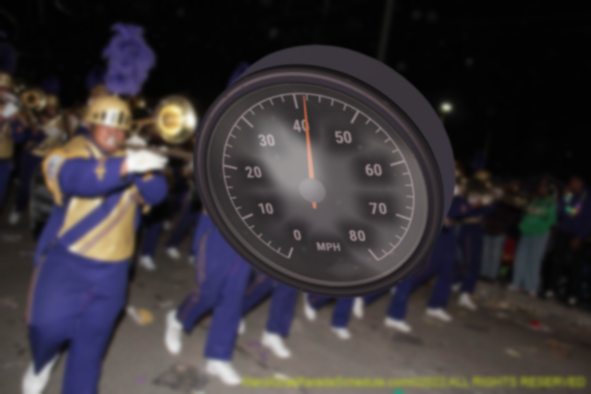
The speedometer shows 42,mph
